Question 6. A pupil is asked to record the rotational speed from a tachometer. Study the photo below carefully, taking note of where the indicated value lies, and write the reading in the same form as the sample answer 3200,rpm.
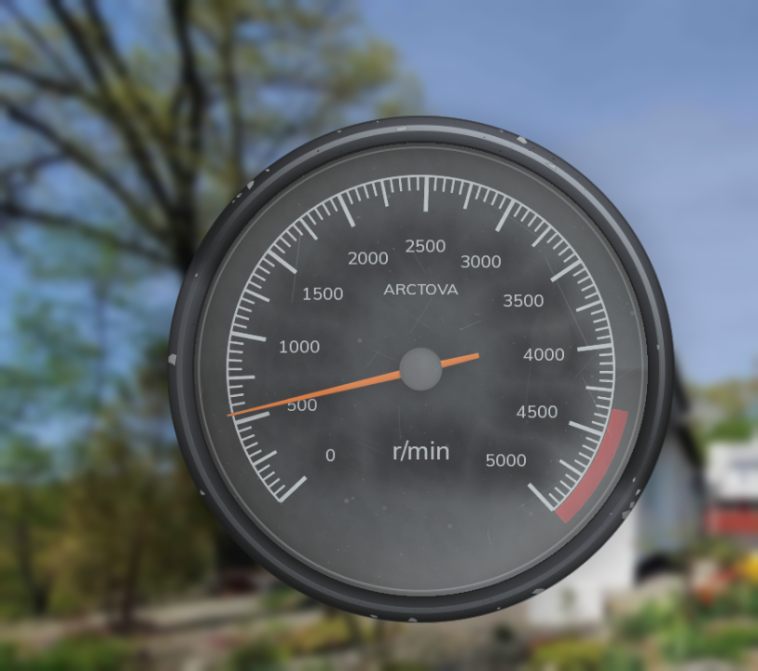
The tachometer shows 550,rpm
